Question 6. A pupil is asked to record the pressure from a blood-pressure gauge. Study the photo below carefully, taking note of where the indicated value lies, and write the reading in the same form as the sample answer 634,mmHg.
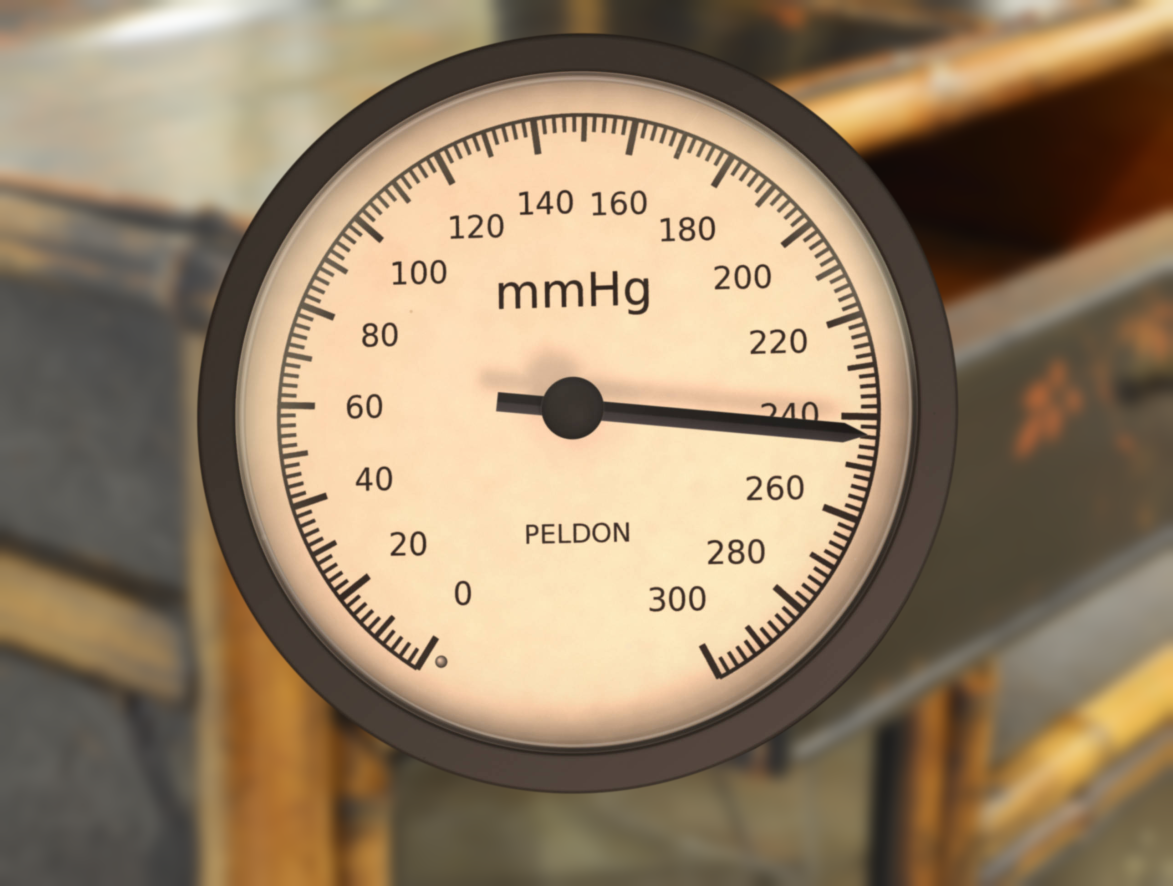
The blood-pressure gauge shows 244,mmHg
